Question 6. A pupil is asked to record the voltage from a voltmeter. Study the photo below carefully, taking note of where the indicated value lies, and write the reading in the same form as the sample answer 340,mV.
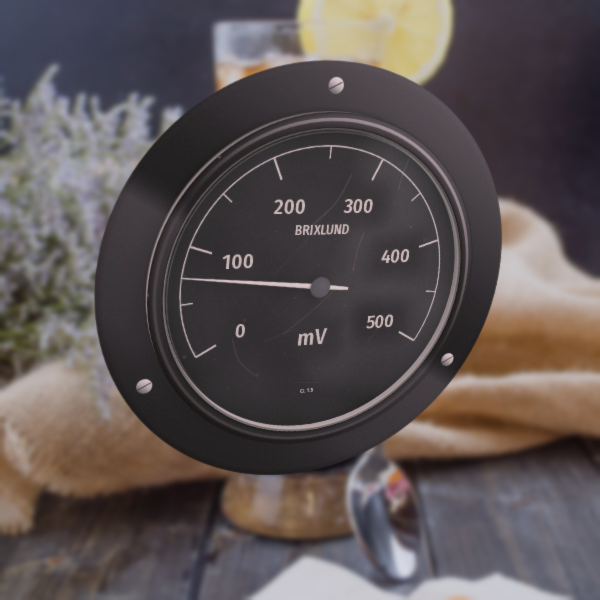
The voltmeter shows 75,mV
